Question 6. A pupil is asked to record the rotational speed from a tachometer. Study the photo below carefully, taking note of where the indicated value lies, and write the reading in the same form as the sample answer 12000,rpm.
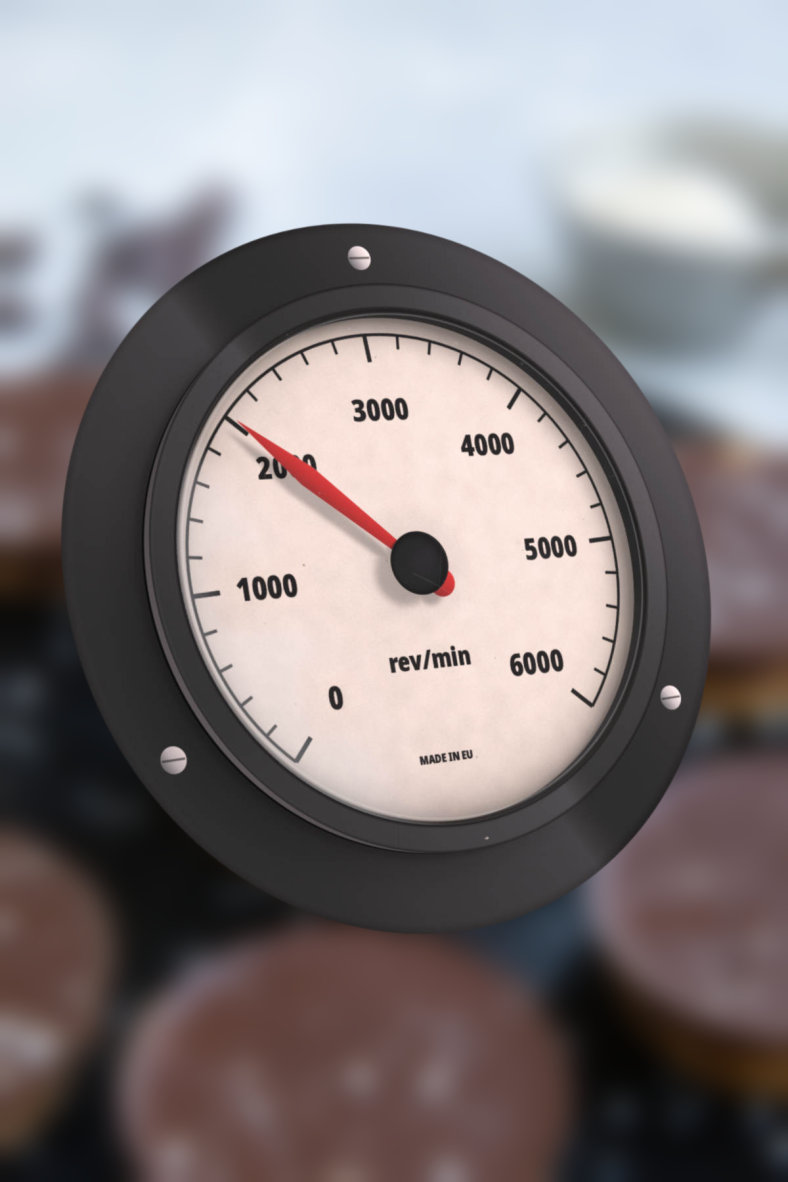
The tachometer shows 2000,rpm
